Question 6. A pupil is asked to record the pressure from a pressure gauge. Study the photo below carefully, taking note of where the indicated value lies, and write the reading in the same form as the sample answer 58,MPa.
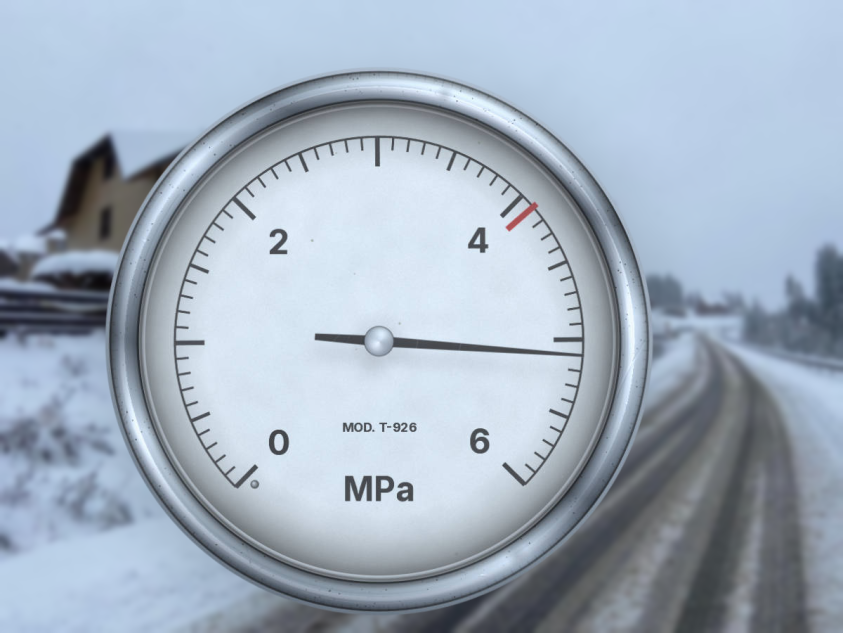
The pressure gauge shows 5.1,MPa
